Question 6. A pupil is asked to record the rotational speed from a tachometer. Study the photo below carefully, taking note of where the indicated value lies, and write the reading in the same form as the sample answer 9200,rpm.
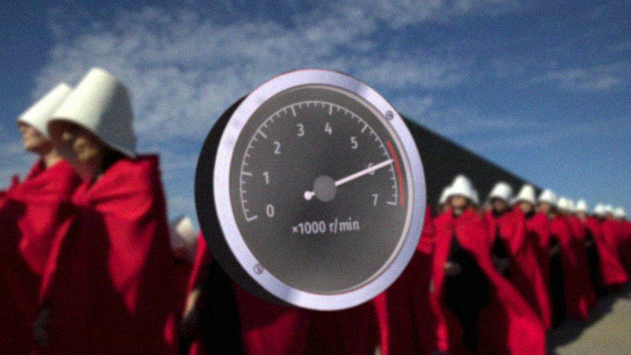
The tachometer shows 6000,rpm
